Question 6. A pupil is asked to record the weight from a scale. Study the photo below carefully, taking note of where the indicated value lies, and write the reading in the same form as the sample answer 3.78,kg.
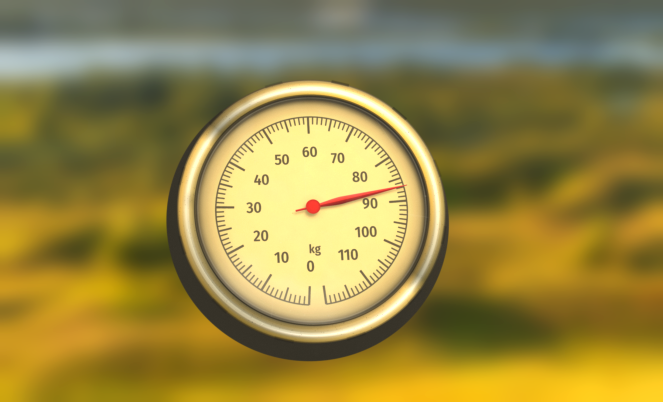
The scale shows 87,kg
